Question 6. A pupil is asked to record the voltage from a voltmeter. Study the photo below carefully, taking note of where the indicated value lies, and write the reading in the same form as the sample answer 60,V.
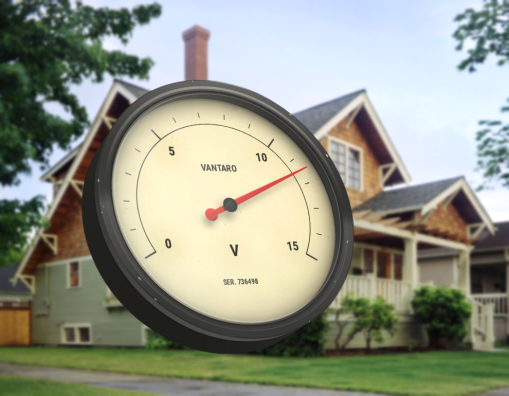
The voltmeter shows 11.5,V
